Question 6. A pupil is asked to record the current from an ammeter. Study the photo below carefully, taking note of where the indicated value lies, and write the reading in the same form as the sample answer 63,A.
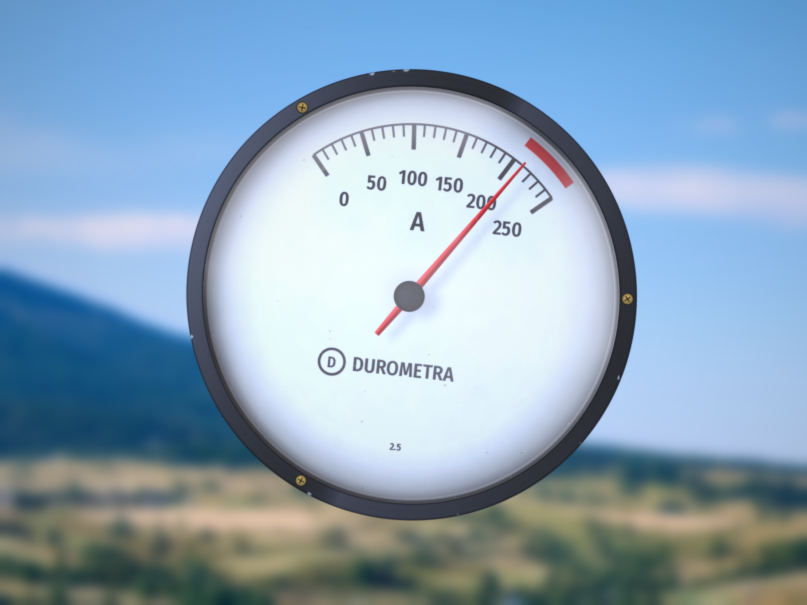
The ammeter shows 210,A
